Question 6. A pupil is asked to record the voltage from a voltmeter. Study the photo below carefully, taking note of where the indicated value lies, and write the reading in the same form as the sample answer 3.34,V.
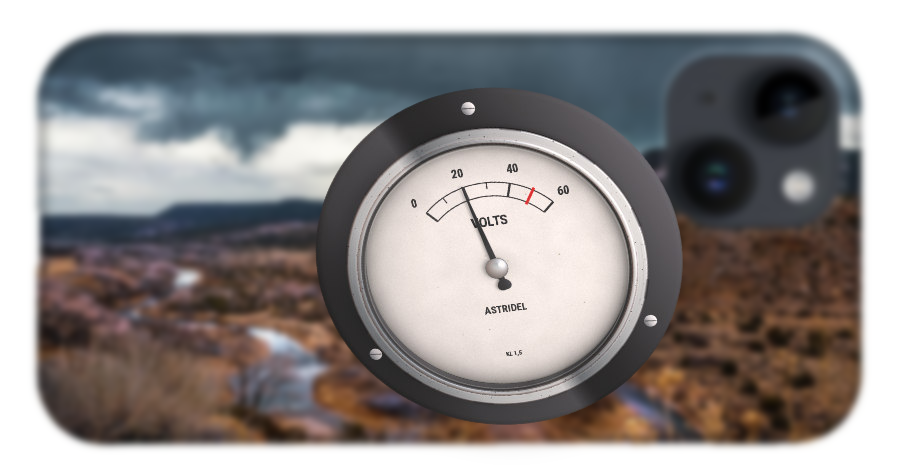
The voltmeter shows 20,V
